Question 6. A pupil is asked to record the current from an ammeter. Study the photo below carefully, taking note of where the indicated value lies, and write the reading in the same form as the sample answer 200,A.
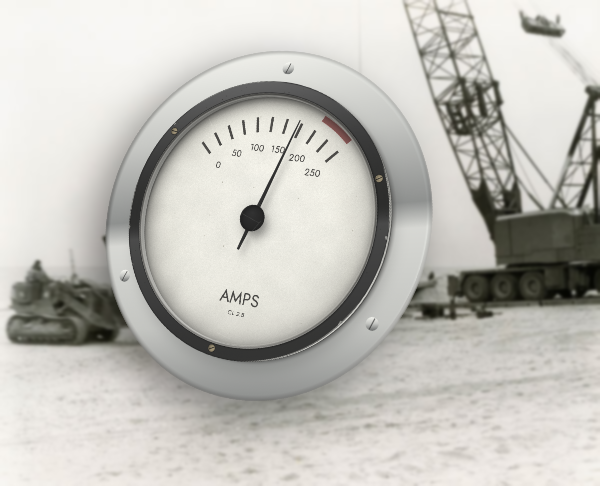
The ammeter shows 175,A
